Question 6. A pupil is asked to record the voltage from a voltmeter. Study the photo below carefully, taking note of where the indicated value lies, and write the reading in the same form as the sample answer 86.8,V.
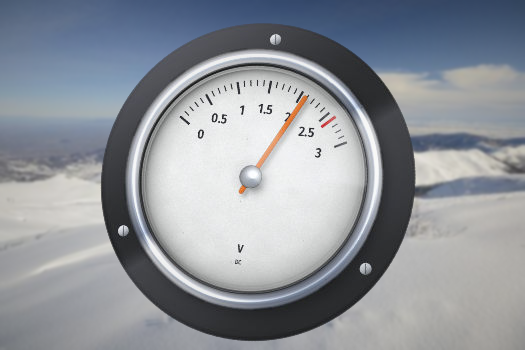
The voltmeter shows 2.1,V
